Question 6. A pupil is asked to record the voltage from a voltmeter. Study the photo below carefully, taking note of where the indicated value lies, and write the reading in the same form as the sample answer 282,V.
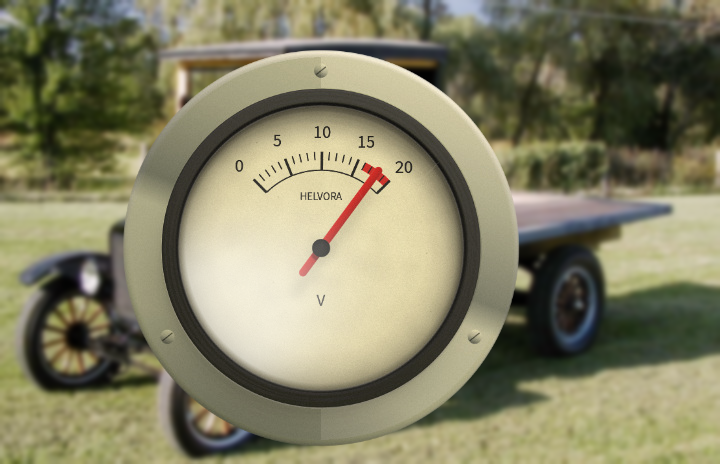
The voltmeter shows 18,V
